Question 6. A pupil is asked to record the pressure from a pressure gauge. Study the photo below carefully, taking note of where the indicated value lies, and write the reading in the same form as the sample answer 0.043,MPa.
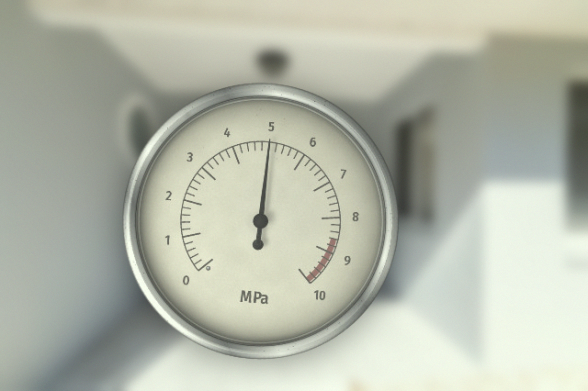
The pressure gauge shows 5,MPa
